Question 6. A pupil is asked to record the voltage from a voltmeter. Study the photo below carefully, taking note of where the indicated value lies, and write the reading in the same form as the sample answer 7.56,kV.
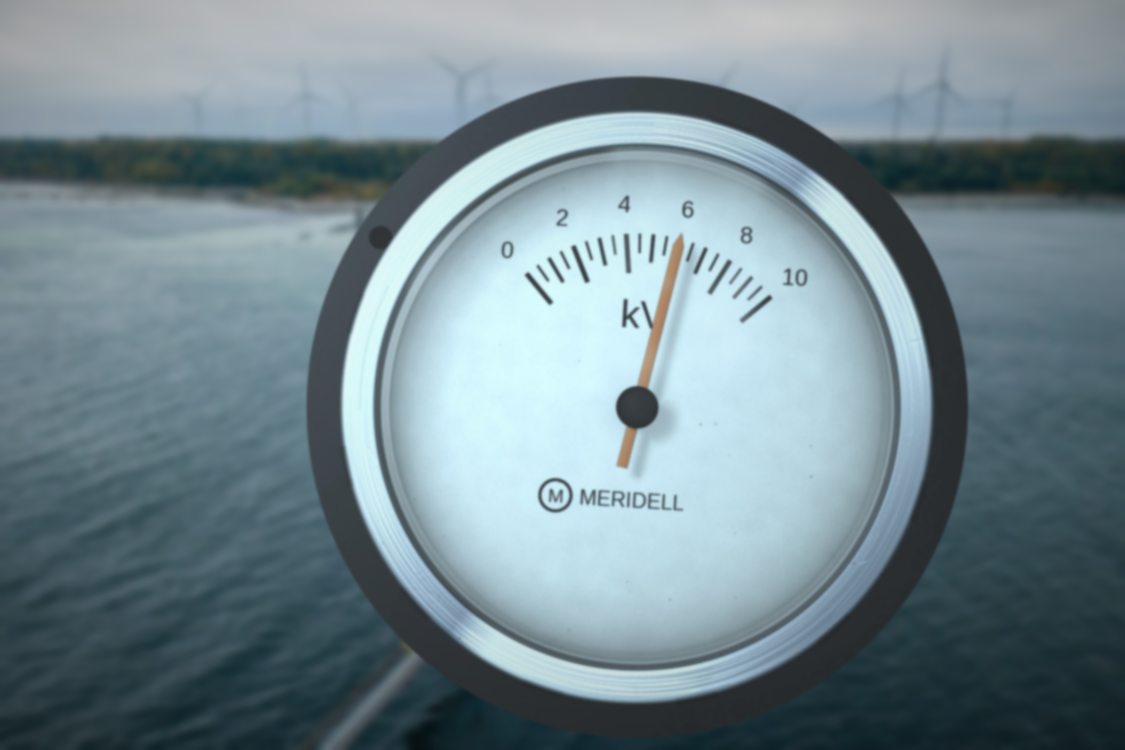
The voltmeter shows 6,kV
